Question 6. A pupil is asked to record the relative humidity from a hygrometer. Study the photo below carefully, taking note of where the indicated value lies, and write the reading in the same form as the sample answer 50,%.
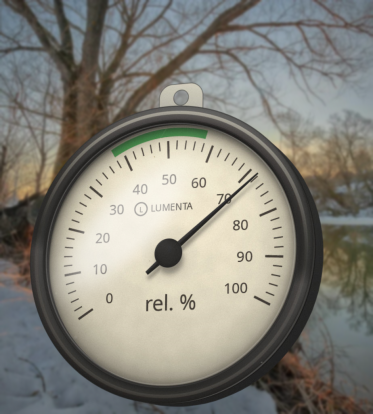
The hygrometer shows 72,%
